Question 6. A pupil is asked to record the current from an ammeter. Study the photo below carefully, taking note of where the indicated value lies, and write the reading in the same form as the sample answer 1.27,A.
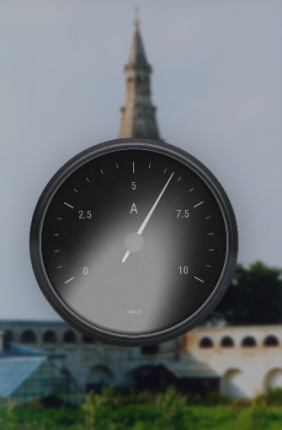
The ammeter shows 6.25,A
